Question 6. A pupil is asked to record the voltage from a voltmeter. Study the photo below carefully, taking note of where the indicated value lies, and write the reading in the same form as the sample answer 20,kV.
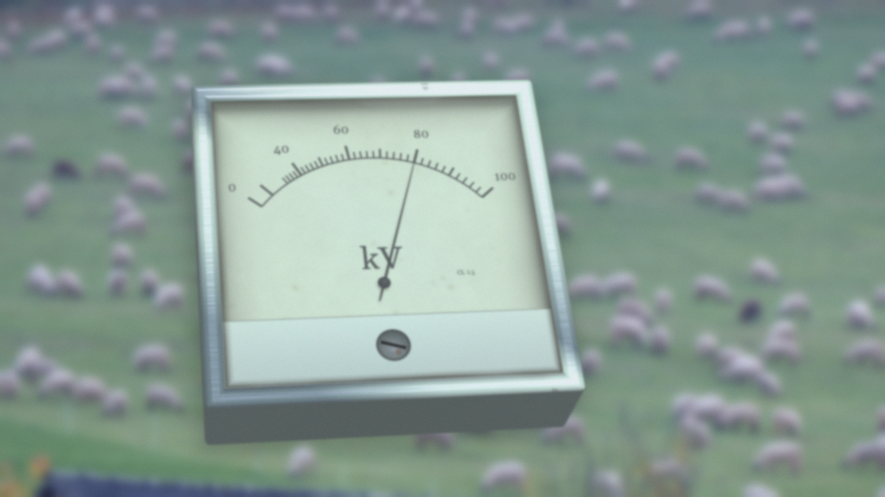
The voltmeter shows 80,kV
